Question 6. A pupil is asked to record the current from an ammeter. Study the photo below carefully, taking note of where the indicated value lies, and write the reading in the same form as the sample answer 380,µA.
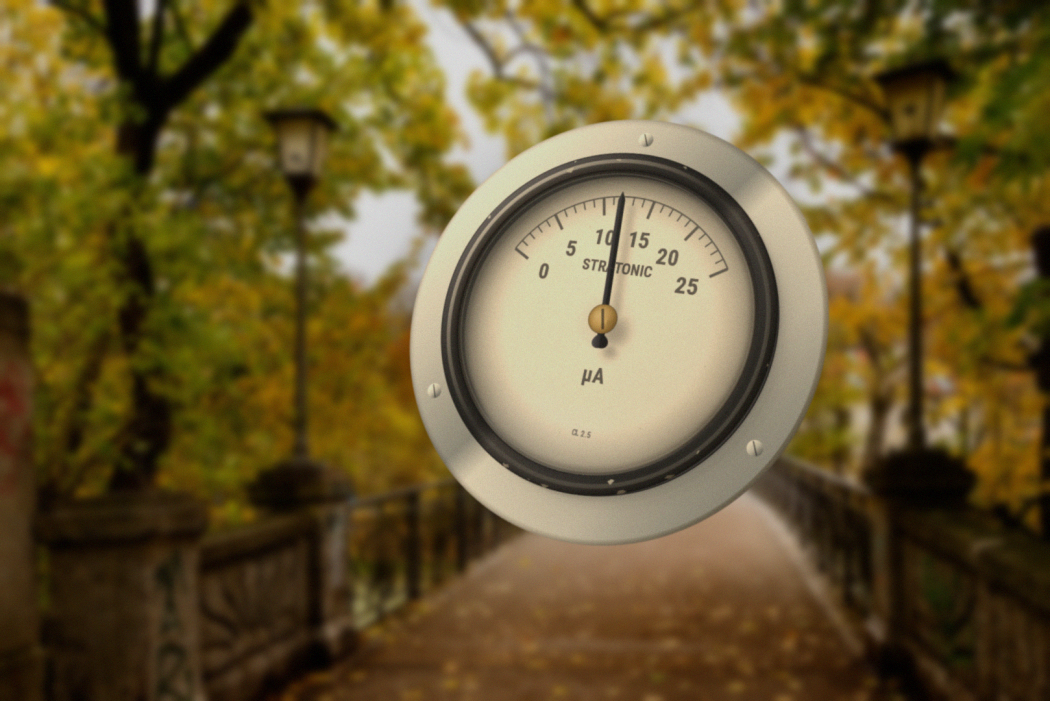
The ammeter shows 12,µA
